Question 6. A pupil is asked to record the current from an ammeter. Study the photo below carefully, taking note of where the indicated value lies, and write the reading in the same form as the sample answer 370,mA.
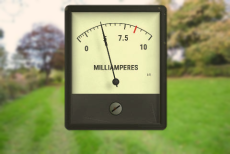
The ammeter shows 5,mA
